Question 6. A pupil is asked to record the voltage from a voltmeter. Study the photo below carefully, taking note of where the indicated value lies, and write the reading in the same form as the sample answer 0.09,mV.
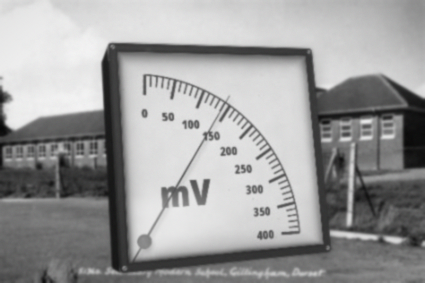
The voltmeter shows 140,mV
